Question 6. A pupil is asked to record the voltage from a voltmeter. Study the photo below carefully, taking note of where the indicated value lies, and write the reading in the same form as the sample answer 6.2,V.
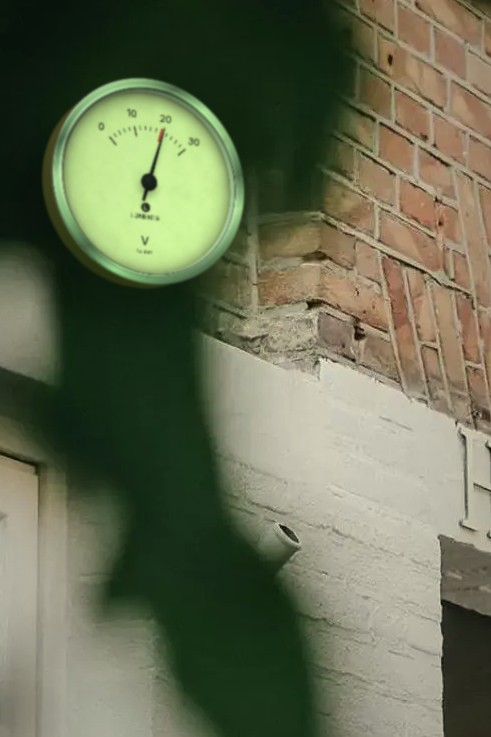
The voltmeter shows 20,V
